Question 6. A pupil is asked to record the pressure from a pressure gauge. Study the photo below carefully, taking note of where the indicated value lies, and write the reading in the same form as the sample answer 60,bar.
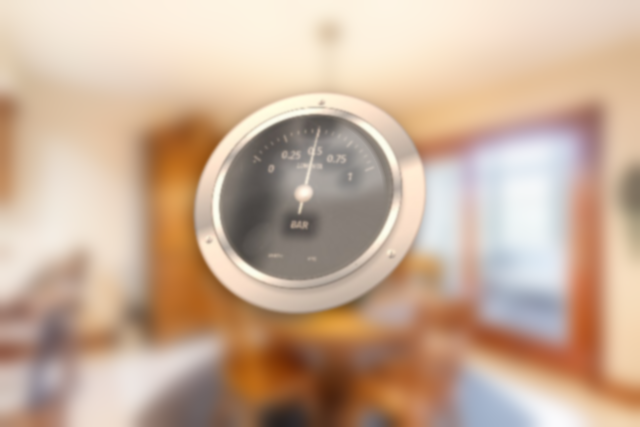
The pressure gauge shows 0.5,bar
